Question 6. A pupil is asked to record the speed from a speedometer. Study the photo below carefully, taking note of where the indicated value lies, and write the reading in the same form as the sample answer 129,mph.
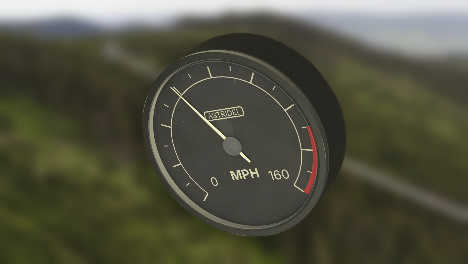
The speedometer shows 60,mph
